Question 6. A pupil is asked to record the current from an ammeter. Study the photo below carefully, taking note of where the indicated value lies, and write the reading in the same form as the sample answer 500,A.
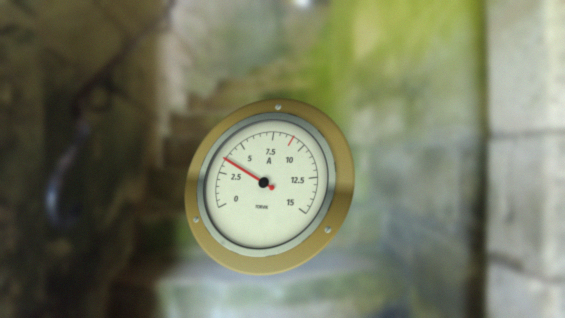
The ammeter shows 3.5,A
